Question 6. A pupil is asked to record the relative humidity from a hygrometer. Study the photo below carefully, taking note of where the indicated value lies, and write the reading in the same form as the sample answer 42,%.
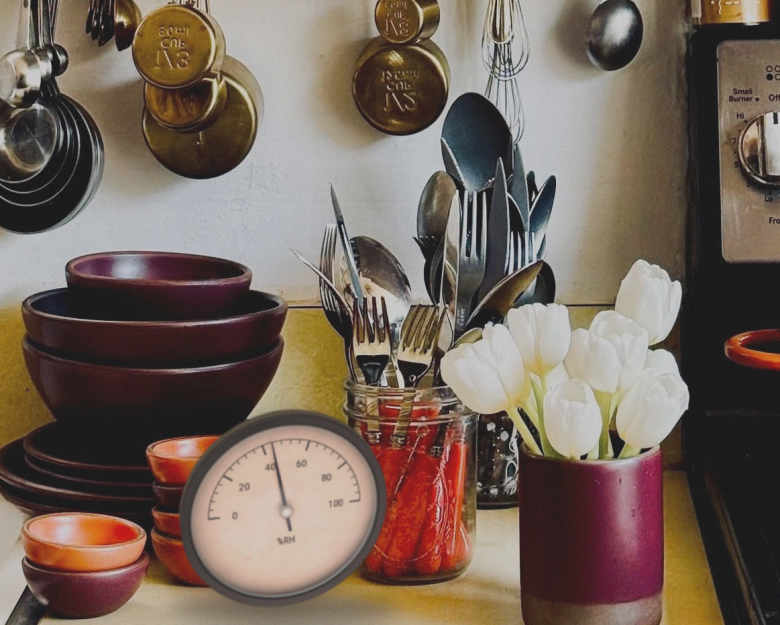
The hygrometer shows 44,%
